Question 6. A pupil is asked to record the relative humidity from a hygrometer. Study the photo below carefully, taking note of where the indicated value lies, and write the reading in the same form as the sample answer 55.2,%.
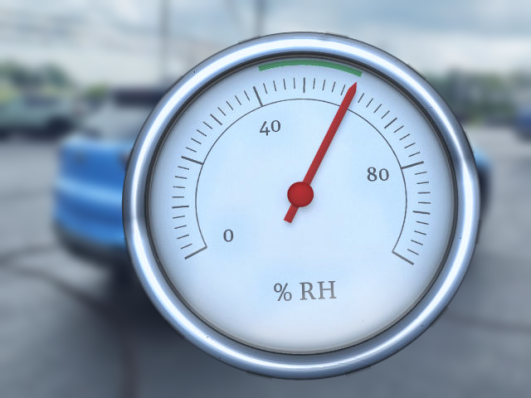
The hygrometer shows 60,%
